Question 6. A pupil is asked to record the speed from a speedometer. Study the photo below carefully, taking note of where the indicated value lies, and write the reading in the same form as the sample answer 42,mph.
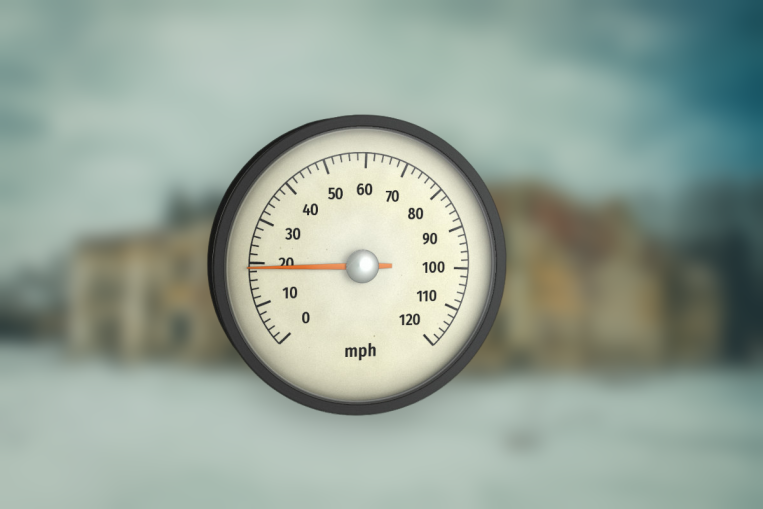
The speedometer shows 19,mph
